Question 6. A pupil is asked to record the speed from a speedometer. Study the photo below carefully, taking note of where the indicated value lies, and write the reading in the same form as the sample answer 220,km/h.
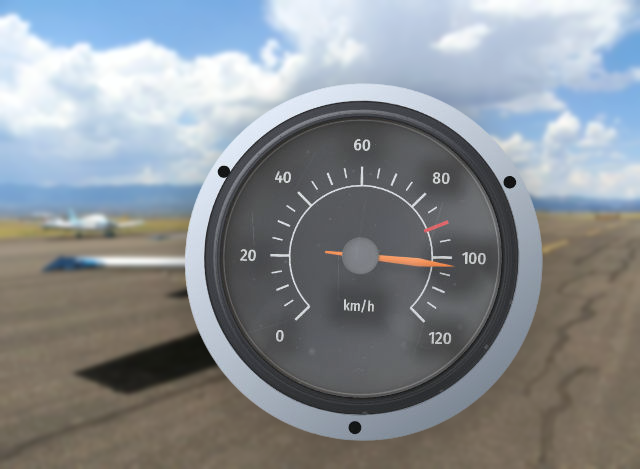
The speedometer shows 102.5,km/h
